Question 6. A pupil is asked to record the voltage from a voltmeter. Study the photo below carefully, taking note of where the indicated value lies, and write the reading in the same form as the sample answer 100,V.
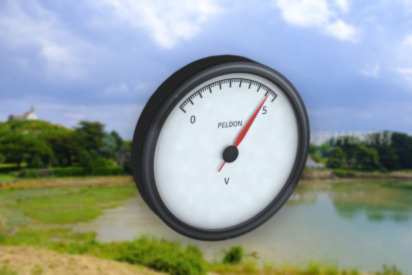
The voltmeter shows 4.5,V
